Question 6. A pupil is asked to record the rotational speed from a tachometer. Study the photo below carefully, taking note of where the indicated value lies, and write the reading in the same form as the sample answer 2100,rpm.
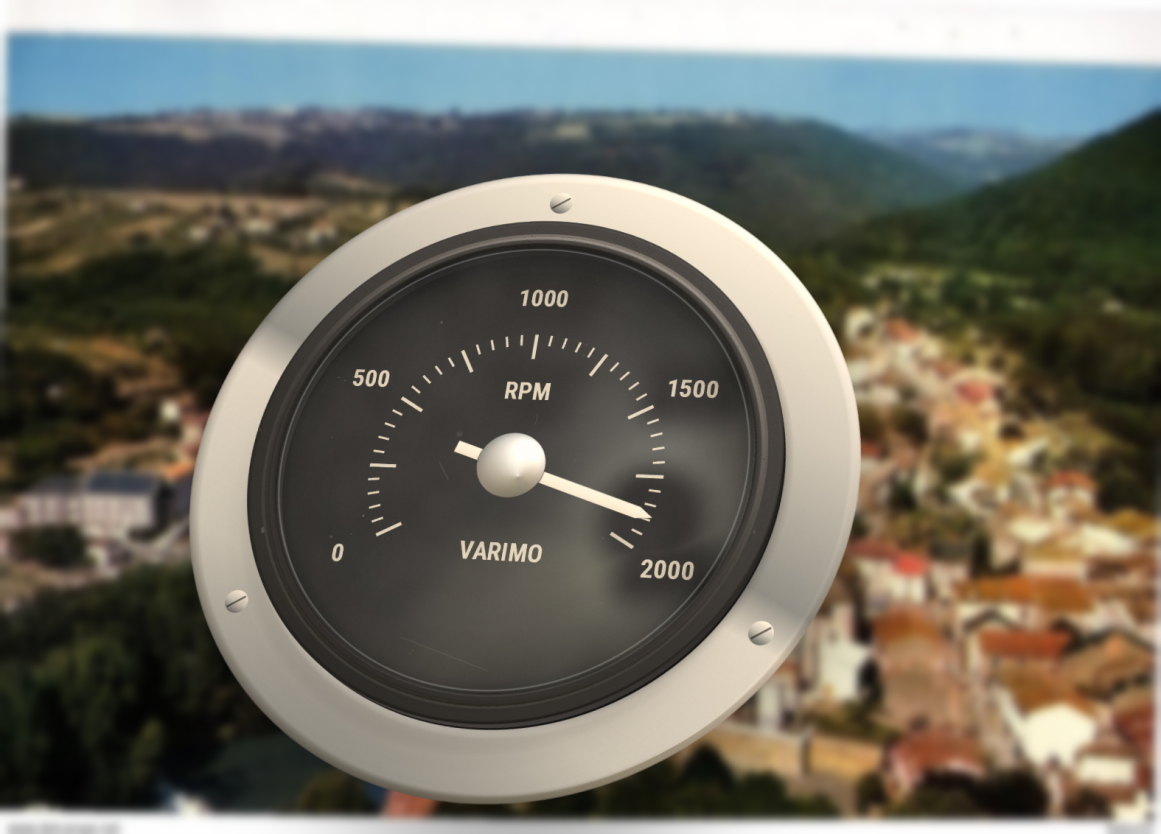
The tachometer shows 1900,rpm
